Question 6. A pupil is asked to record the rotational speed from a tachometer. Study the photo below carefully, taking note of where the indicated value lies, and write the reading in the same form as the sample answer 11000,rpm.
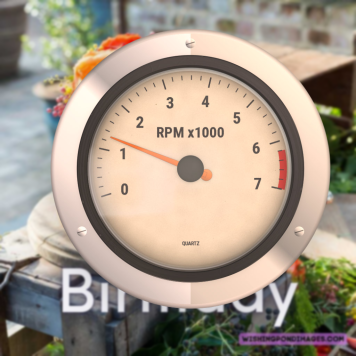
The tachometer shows 1300,rpm
